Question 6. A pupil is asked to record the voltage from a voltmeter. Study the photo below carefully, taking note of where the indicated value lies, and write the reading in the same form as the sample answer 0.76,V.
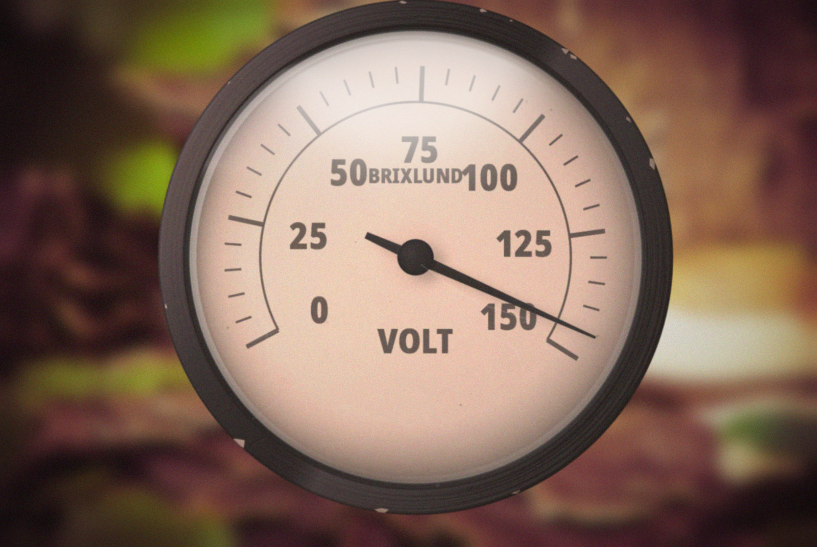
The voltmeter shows 145,V
